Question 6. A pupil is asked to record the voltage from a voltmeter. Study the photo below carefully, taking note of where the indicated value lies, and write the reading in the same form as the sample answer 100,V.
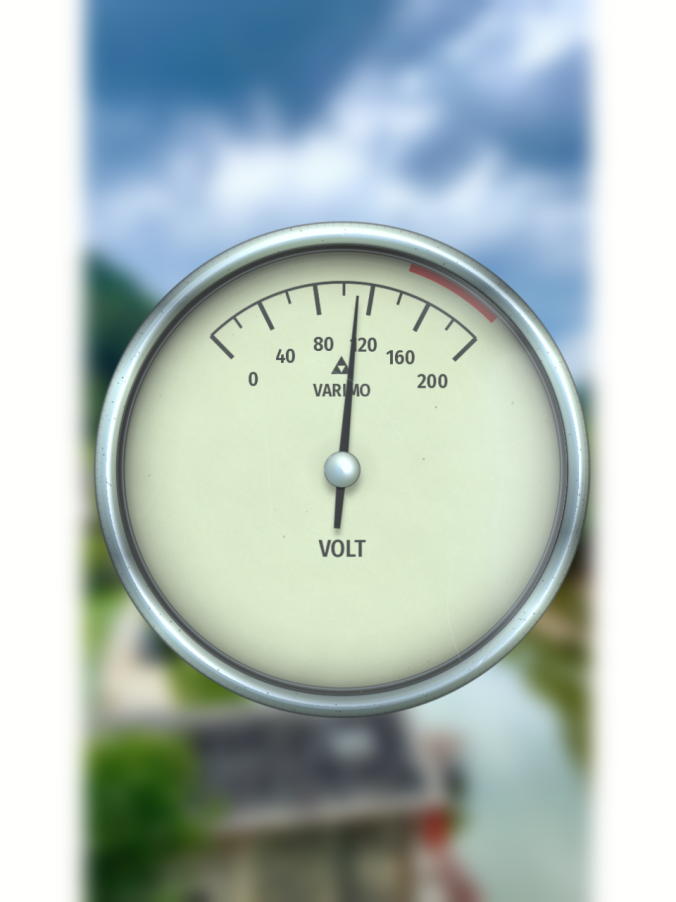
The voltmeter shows 110,V
